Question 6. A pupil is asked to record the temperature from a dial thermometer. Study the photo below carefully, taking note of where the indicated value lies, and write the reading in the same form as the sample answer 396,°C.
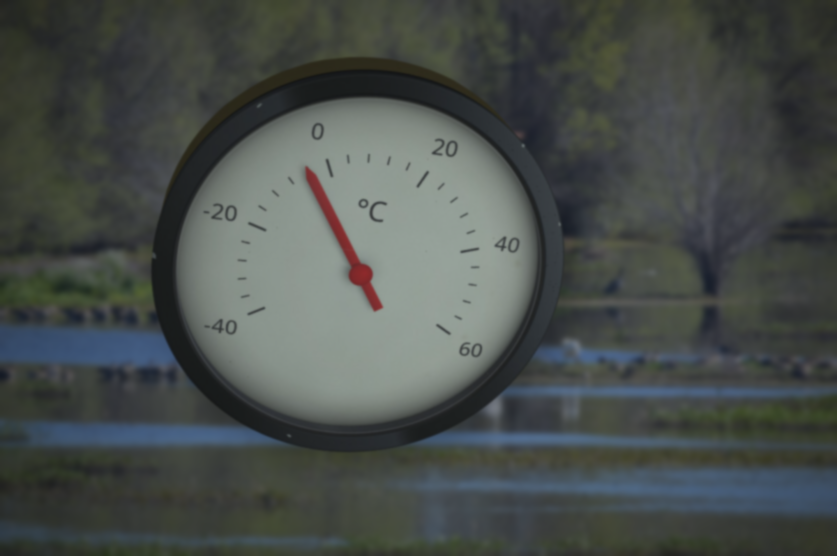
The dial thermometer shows -4,°C
